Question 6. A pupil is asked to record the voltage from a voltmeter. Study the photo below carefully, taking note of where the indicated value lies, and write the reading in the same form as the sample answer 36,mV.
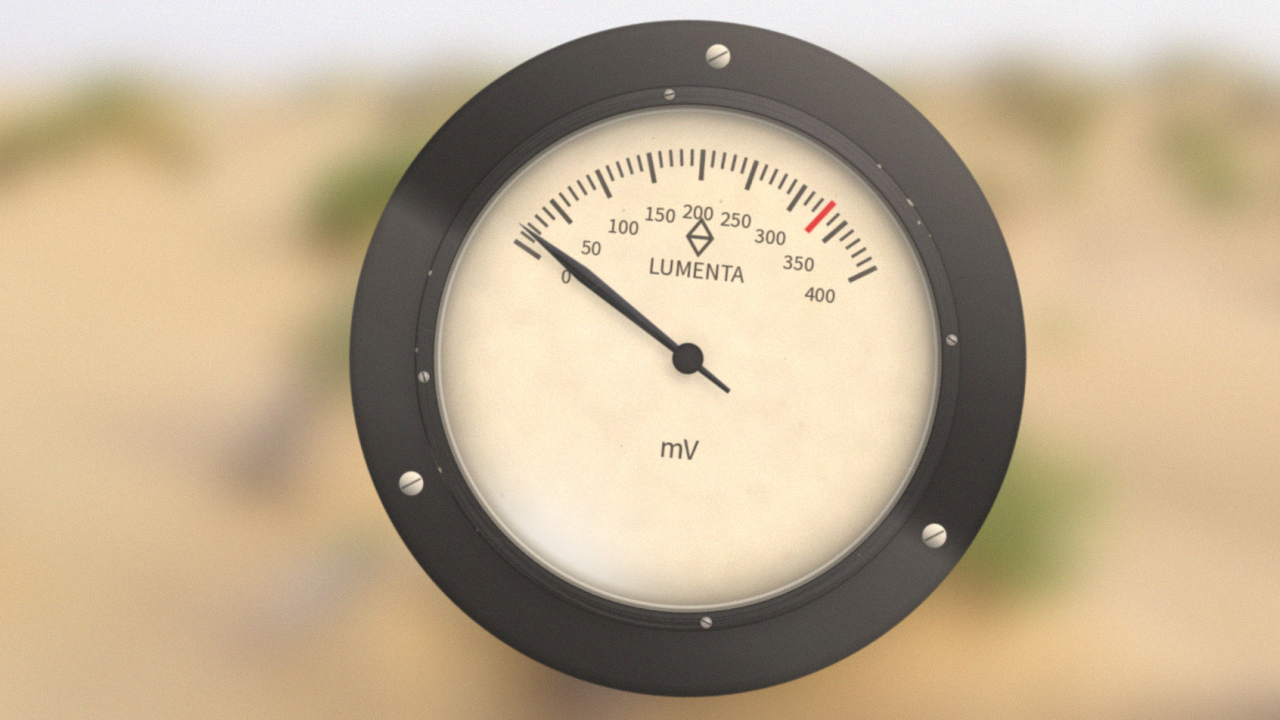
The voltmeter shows 15,mV
